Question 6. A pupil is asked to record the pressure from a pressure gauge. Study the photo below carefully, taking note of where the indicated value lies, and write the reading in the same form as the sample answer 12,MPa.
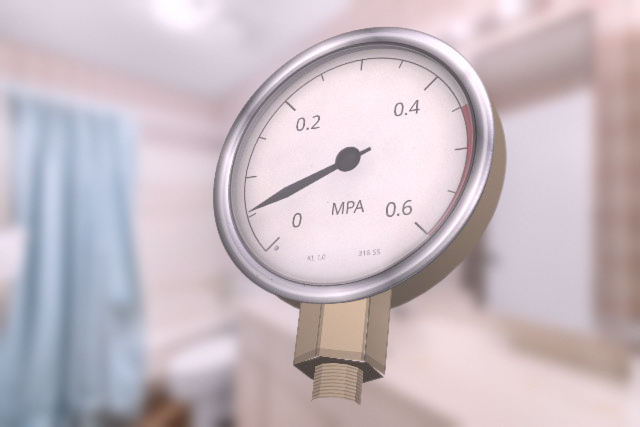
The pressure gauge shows 0.05,MPa
